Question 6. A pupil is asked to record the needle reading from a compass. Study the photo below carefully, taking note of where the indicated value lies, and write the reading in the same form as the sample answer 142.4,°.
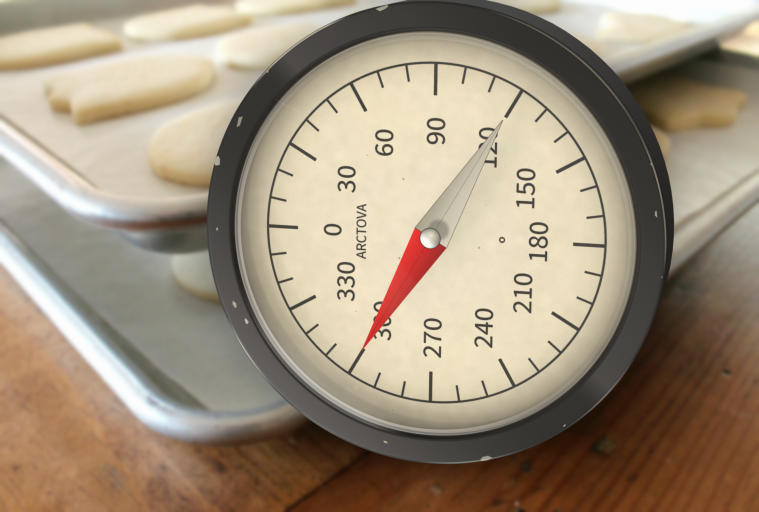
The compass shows 300,°
